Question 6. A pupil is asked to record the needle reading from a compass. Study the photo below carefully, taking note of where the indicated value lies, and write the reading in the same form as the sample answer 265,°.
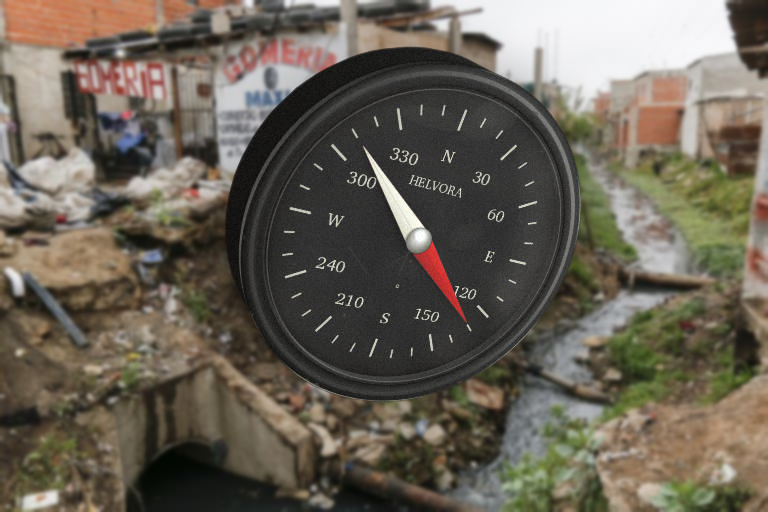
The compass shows 130,°
